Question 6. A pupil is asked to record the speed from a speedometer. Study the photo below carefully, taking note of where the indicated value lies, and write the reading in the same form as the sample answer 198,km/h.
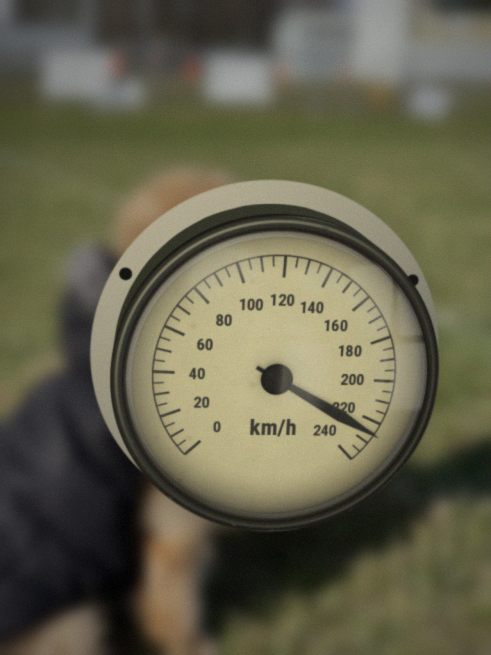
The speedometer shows 225,km/h
